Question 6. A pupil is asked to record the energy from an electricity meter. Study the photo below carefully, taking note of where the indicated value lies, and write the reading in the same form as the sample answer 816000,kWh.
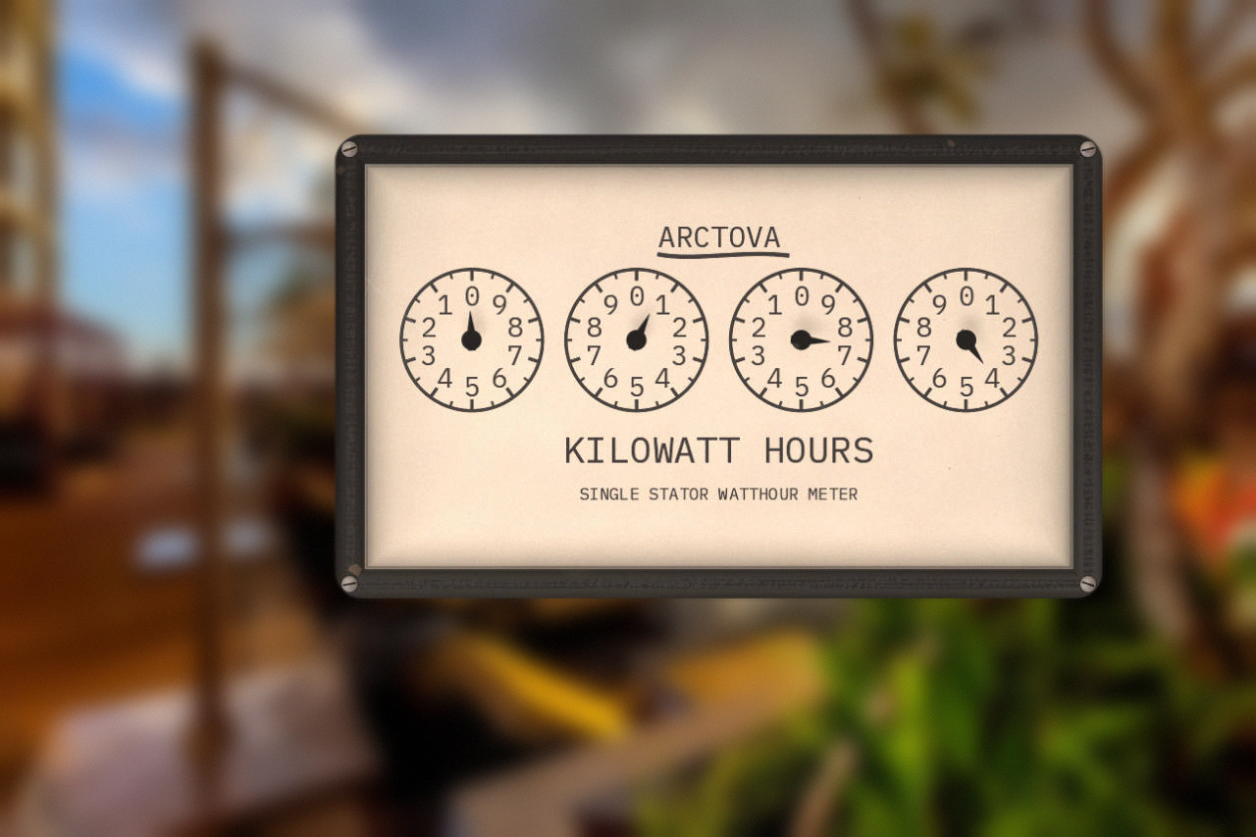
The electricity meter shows 74,kWh
